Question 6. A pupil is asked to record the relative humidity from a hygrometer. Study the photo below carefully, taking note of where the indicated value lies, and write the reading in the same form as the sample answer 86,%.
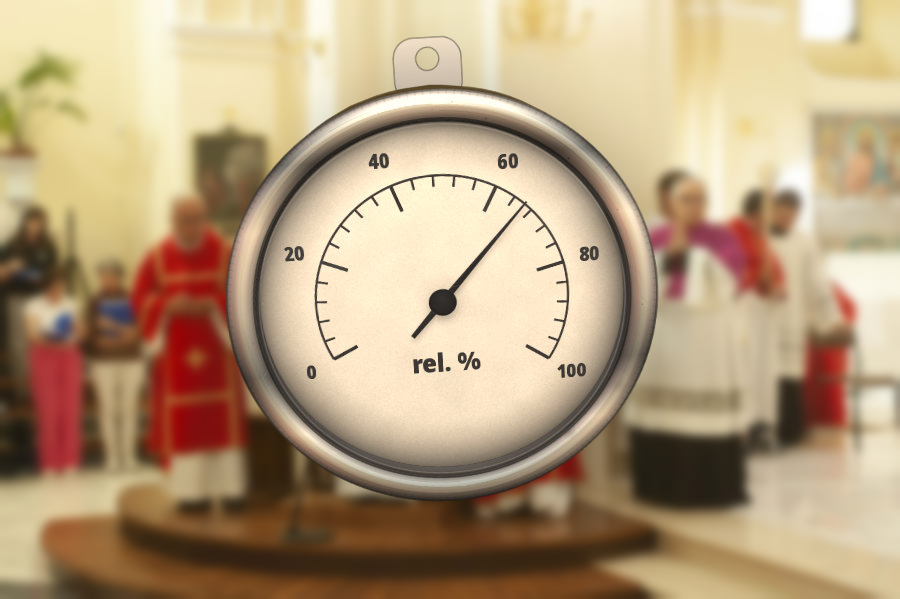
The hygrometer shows 66,%
